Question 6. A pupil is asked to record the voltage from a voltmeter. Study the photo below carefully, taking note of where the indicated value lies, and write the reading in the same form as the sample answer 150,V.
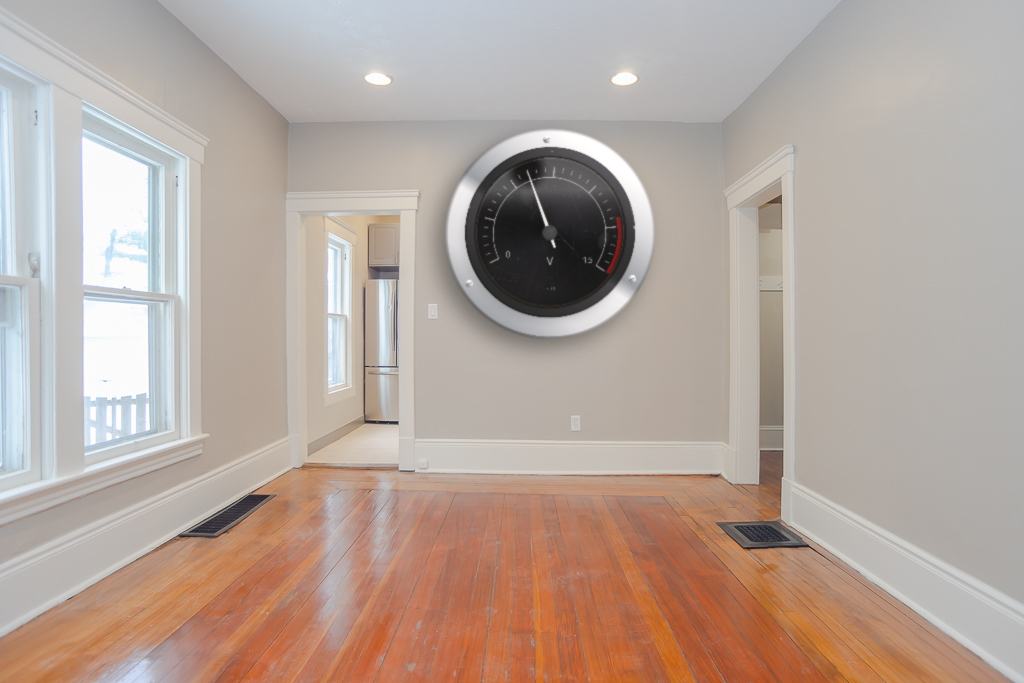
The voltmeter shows 6,V
